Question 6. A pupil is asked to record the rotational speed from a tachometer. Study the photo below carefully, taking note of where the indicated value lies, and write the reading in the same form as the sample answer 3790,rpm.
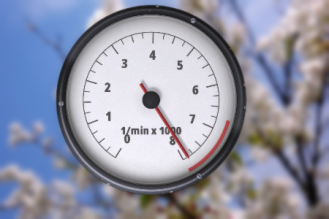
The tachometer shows 7875,rpm
